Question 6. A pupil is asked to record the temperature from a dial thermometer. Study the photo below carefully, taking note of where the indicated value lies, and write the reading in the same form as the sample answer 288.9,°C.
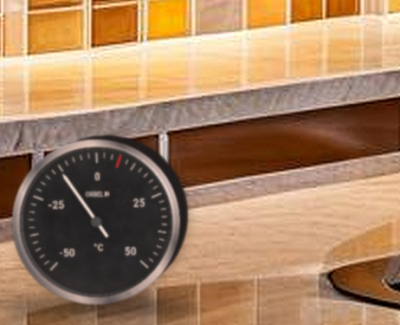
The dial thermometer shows -12.5,°C
